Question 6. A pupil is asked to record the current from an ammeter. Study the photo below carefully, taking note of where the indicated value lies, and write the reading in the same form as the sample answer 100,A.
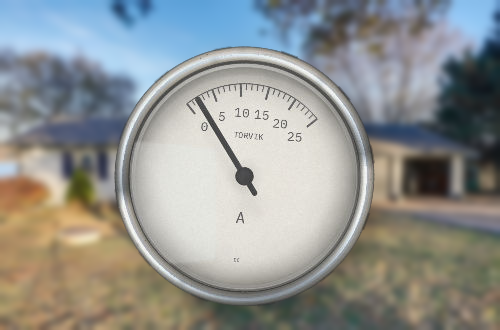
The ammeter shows 2,A
